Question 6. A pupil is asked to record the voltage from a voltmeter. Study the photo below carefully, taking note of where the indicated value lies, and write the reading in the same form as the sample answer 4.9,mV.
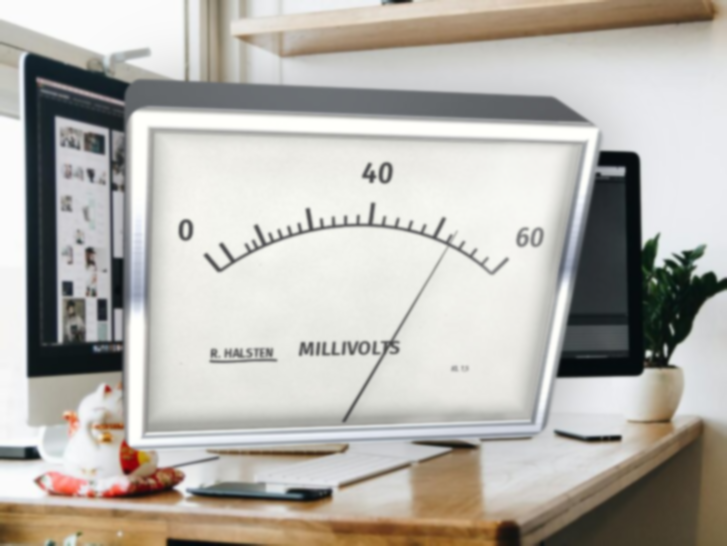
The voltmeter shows 52,mV
